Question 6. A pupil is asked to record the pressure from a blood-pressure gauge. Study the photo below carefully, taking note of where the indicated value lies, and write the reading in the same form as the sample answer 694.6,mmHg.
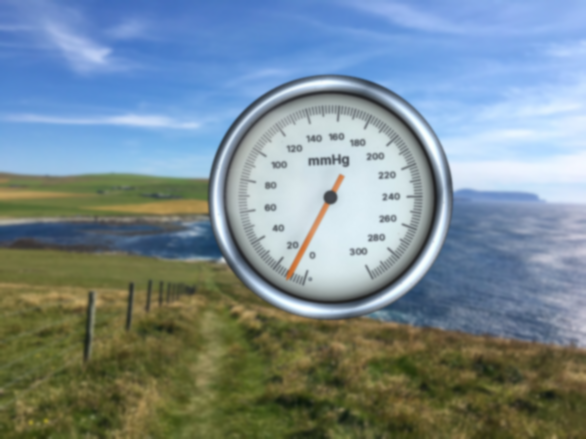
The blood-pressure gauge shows 10,mmHg
